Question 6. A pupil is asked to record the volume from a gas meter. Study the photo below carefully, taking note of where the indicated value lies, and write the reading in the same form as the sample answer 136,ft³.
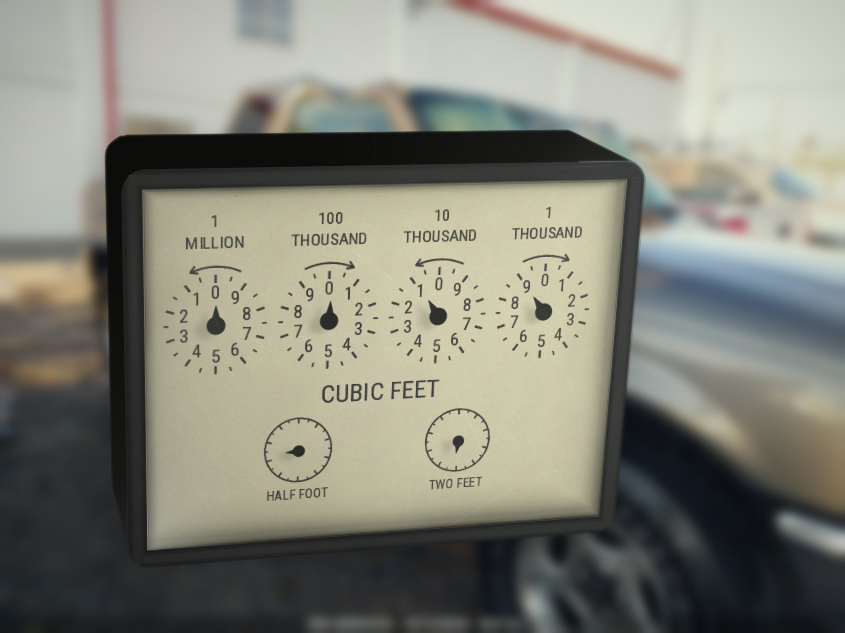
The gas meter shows 900,ft³
